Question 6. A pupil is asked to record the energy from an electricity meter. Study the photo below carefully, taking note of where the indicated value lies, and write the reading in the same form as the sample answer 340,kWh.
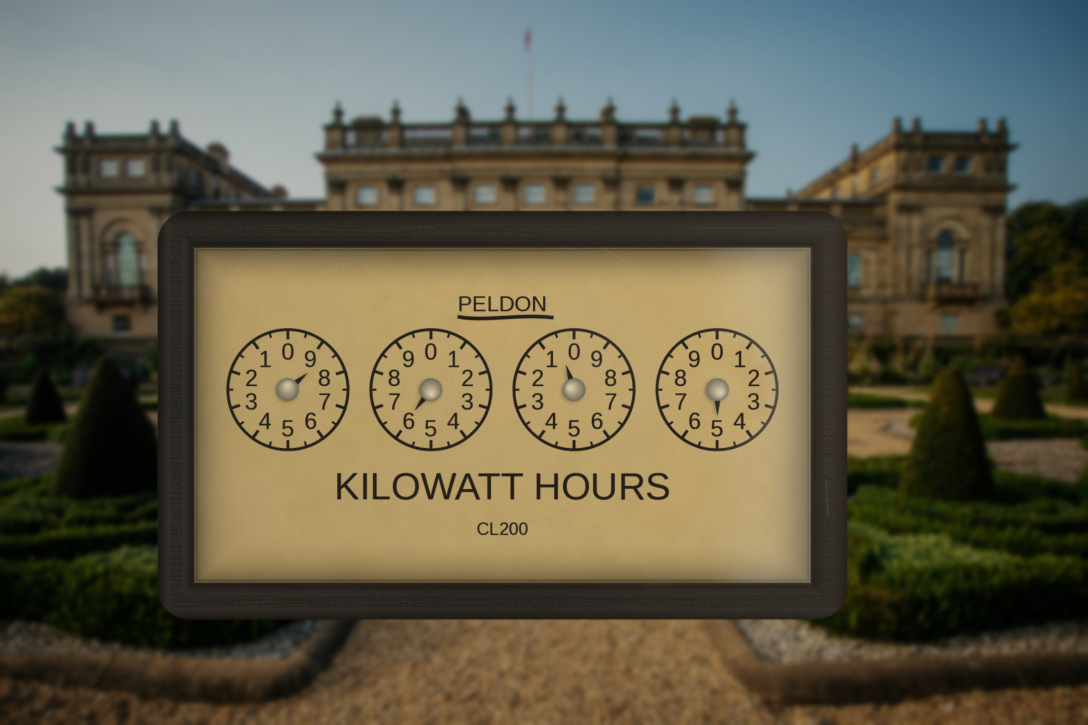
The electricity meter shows 8605,kWh
